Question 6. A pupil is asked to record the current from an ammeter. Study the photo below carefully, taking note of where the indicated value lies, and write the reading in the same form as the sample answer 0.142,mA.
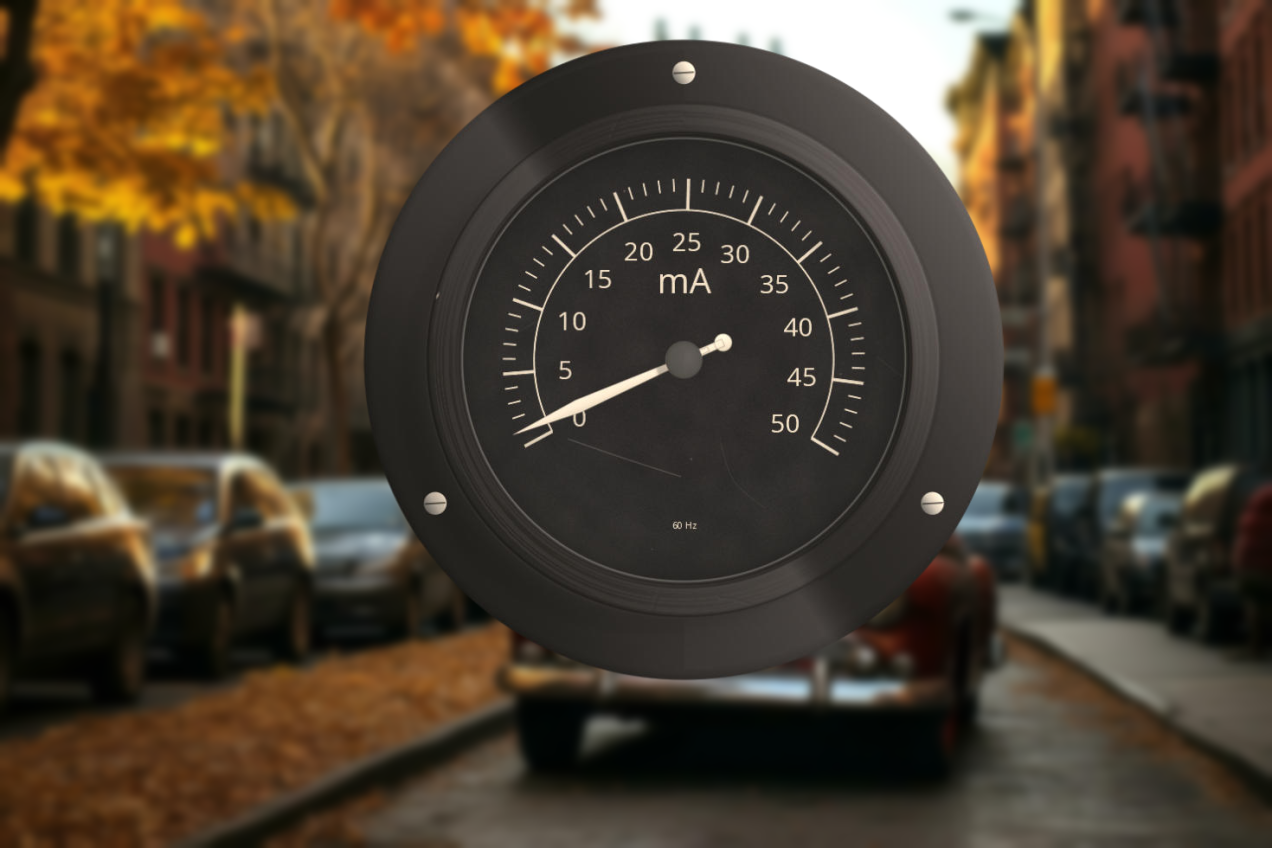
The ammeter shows 1,mA
